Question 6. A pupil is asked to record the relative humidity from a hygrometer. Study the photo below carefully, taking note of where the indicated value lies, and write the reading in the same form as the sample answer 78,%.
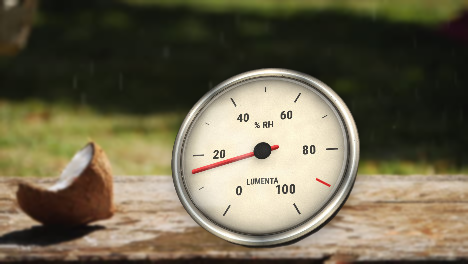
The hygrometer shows 15,%
